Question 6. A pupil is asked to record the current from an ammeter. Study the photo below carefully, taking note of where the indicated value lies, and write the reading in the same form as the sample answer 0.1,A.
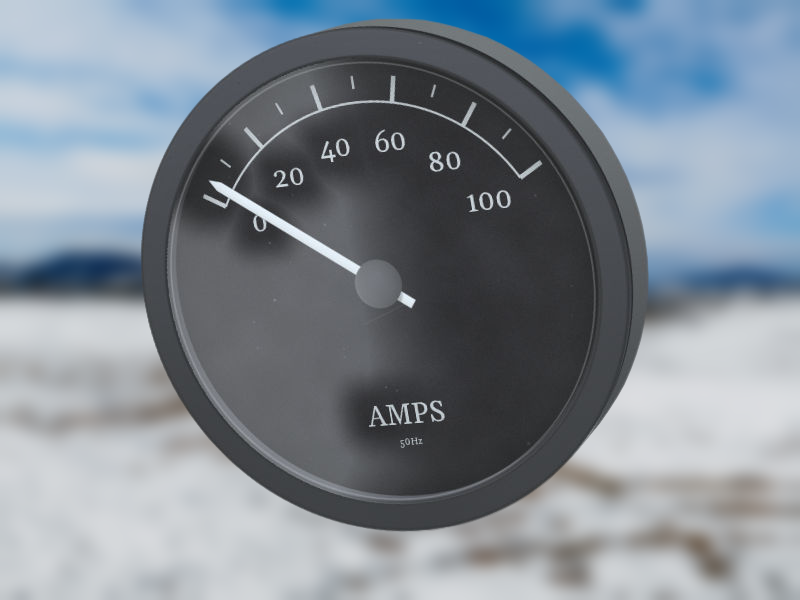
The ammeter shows 5,A
